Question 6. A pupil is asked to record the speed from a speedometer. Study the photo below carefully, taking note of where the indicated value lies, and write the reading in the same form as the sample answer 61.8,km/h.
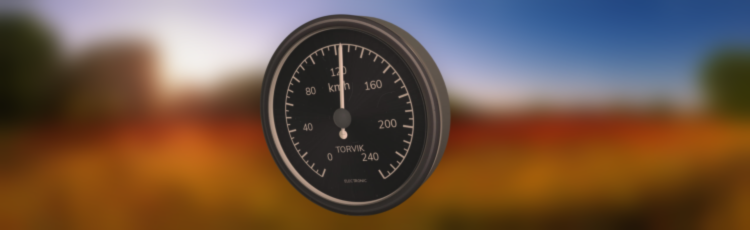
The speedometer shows 125,km/h
